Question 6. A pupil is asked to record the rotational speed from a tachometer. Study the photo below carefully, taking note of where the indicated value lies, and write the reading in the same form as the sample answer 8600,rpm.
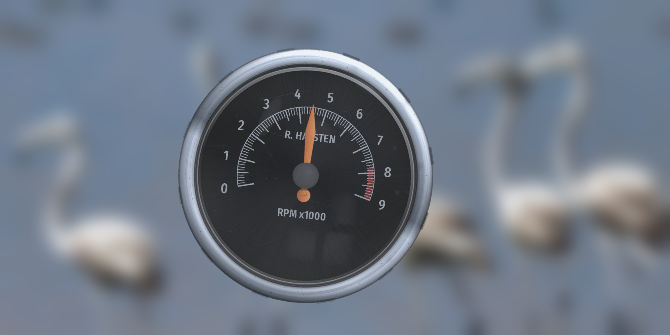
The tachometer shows 4500,rpm
